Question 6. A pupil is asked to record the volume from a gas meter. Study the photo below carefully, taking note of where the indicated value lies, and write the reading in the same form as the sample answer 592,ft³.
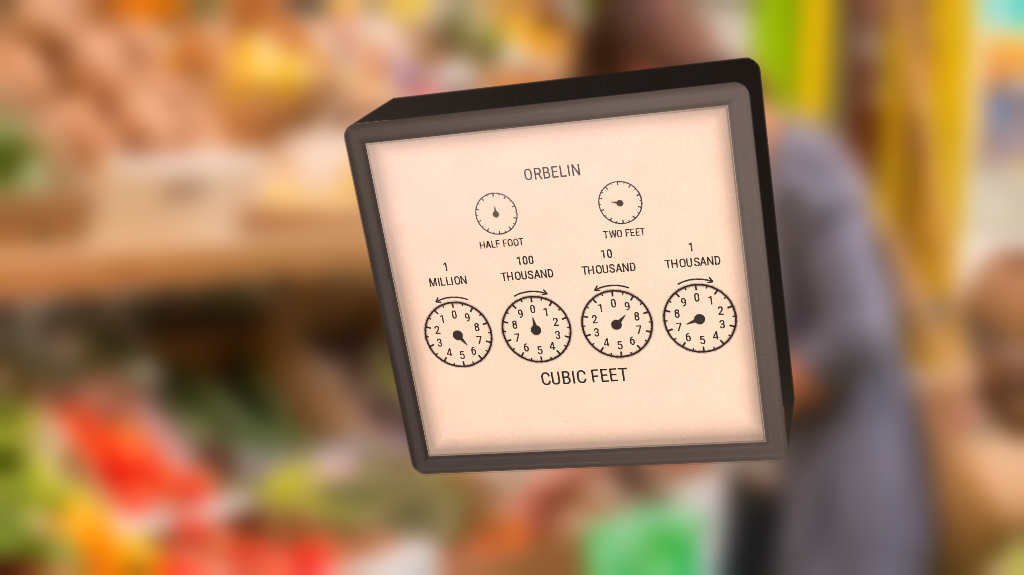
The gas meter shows 598700,ft³
